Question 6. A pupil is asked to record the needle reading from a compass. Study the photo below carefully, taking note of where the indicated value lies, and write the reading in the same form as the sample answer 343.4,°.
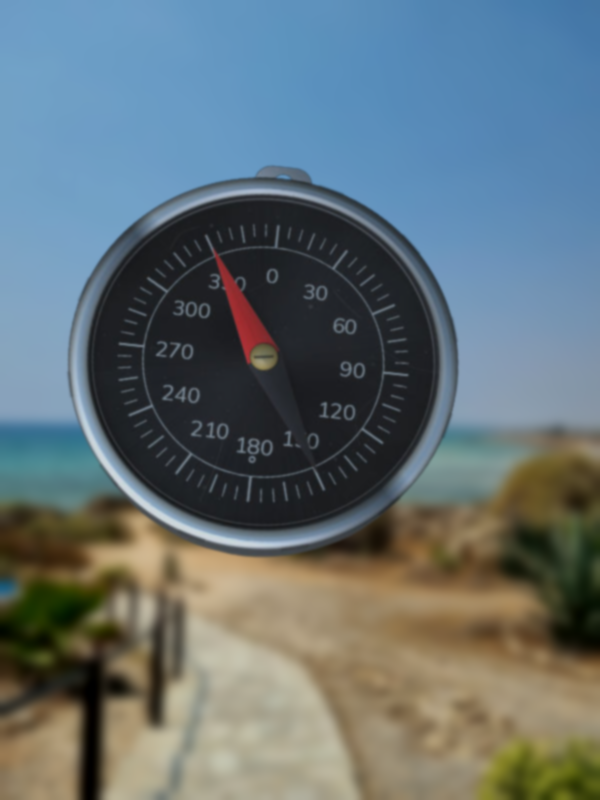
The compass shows 330,°
